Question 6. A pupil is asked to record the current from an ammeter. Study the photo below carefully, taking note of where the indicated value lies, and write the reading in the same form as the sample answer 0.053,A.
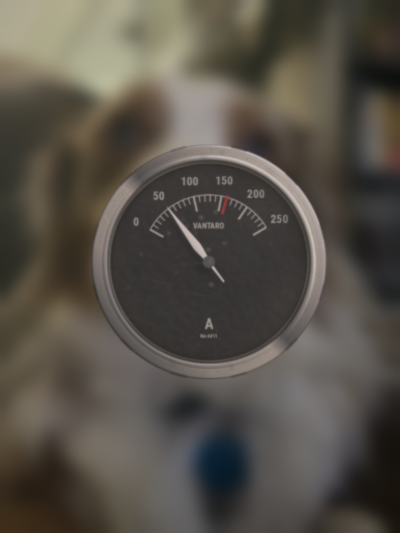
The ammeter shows 50,A
